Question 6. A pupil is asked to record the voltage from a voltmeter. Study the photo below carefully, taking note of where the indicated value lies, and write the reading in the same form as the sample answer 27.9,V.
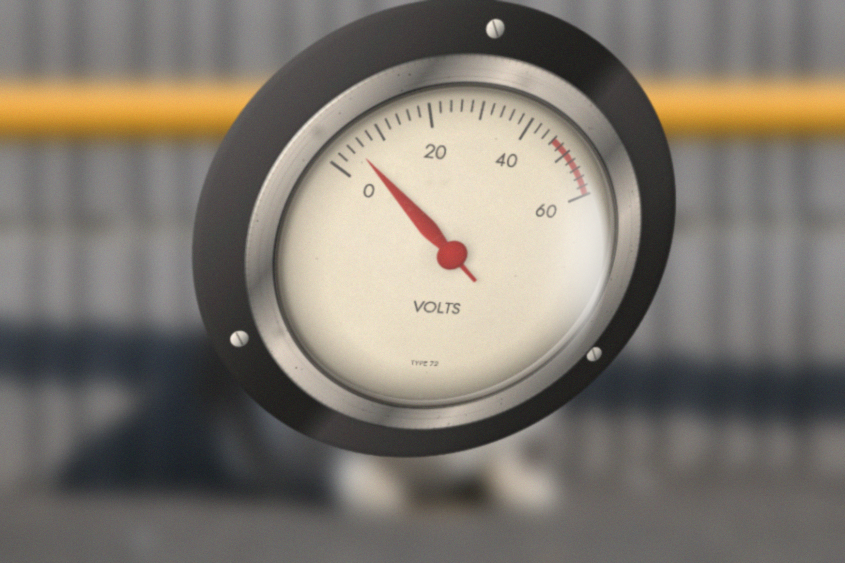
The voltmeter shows 5,V
